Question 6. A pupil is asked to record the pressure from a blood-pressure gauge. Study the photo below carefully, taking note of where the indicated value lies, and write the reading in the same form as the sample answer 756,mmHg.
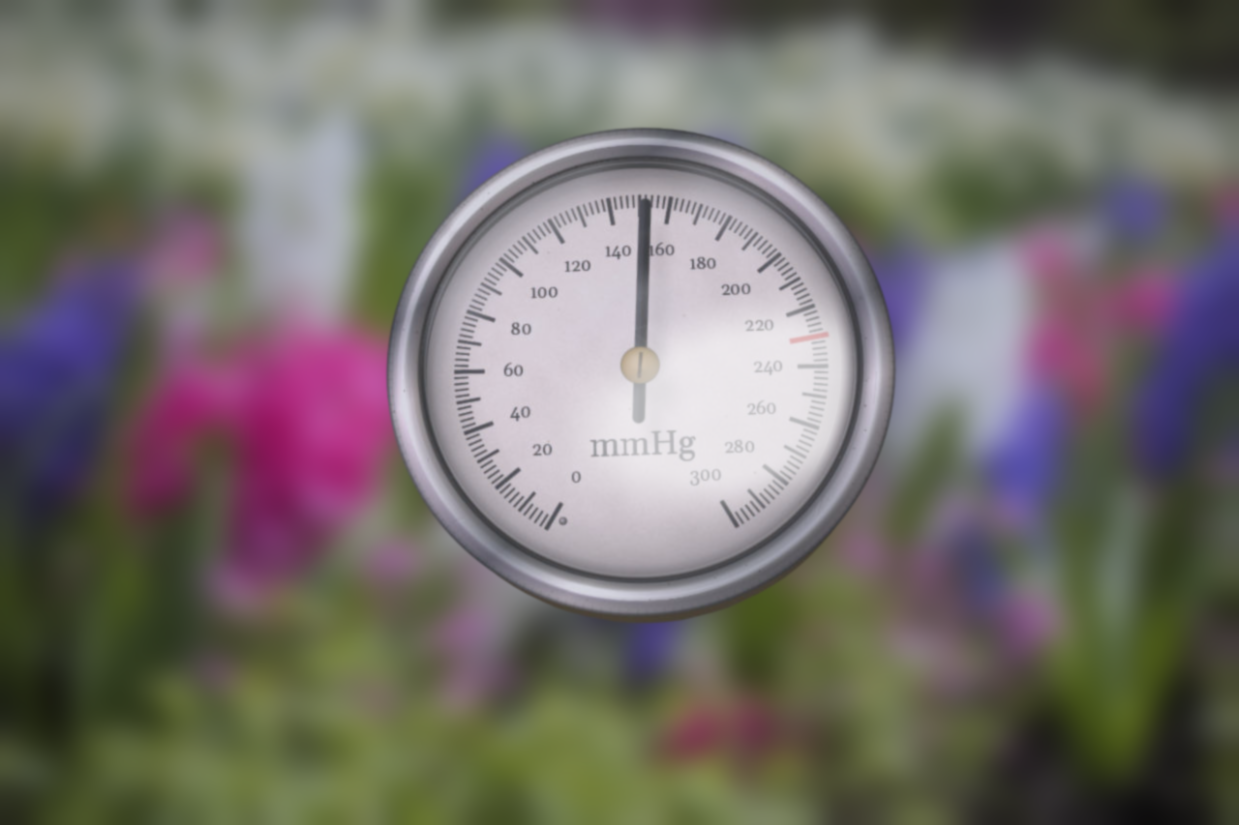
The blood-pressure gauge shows 152,mmHg
